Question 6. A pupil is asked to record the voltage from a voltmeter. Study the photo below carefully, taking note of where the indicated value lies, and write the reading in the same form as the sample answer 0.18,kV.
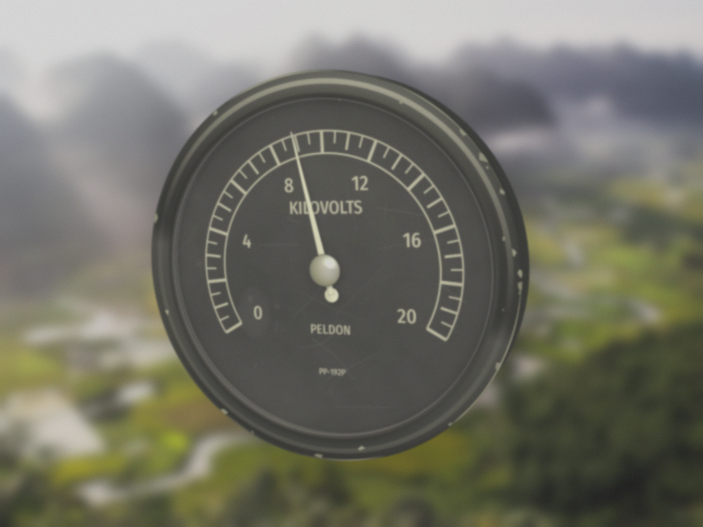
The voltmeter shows 9,kV
